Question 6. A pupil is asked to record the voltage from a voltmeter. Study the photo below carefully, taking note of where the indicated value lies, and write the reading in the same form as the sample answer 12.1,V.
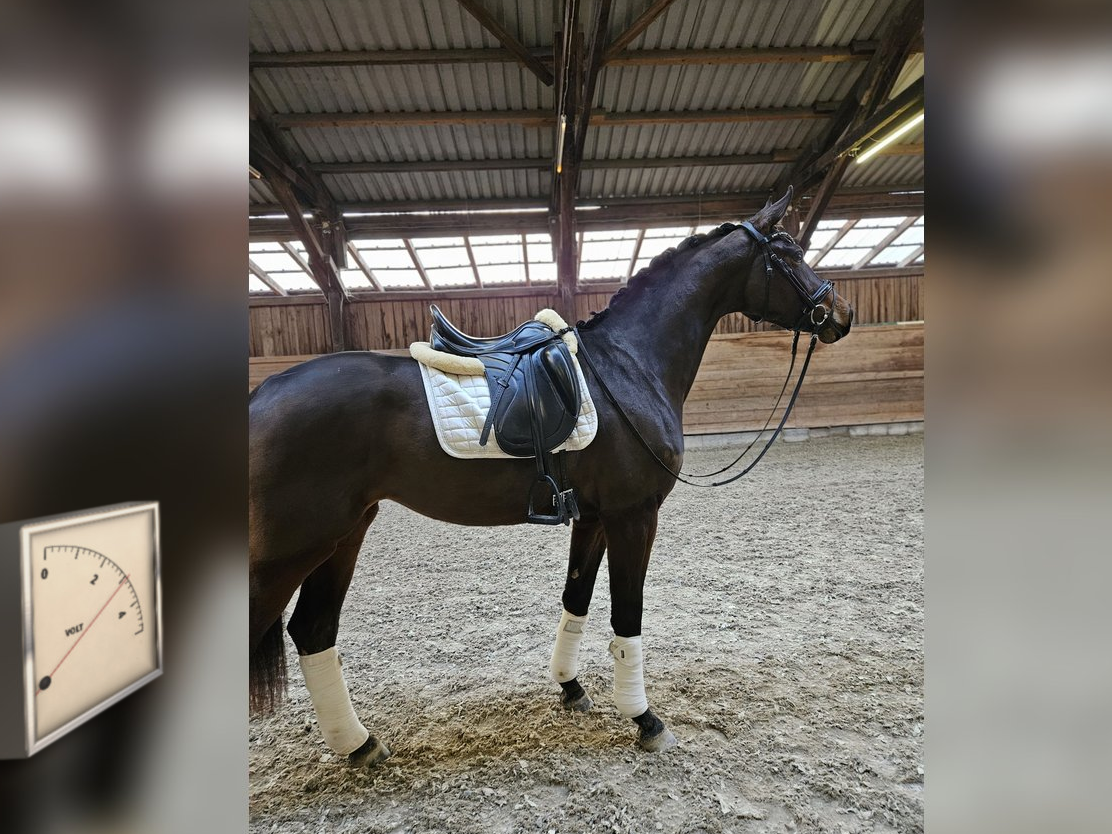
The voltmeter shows 3,V
